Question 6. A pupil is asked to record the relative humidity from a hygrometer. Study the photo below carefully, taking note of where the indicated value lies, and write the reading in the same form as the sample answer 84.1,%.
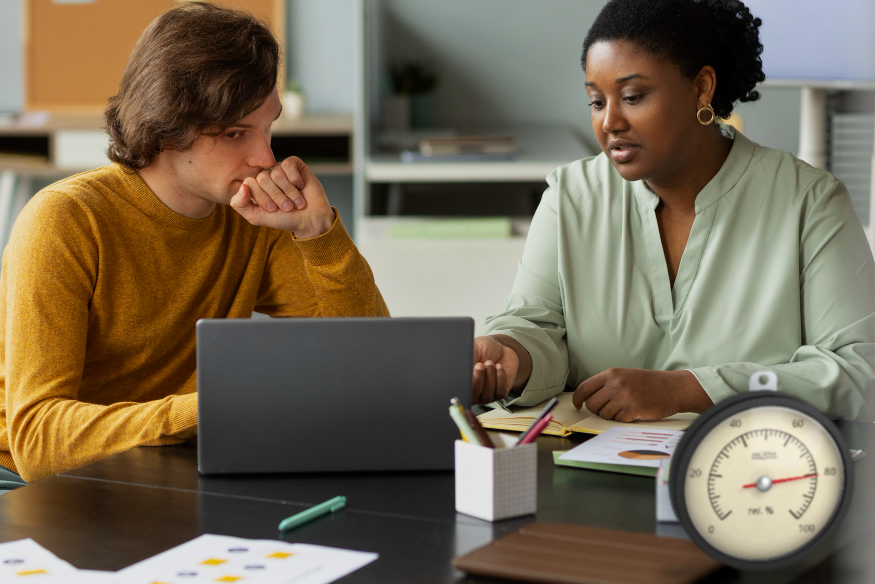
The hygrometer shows 80,%
